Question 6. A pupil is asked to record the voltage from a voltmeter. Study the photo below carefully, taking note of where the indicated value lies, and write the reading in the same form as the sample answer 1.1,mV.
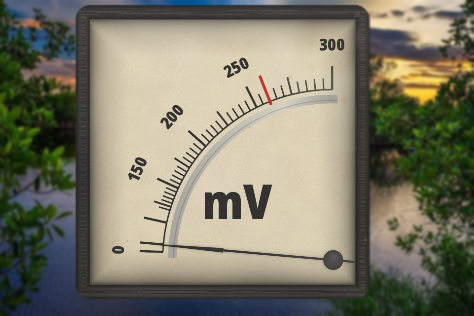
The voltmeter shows 50,mV
